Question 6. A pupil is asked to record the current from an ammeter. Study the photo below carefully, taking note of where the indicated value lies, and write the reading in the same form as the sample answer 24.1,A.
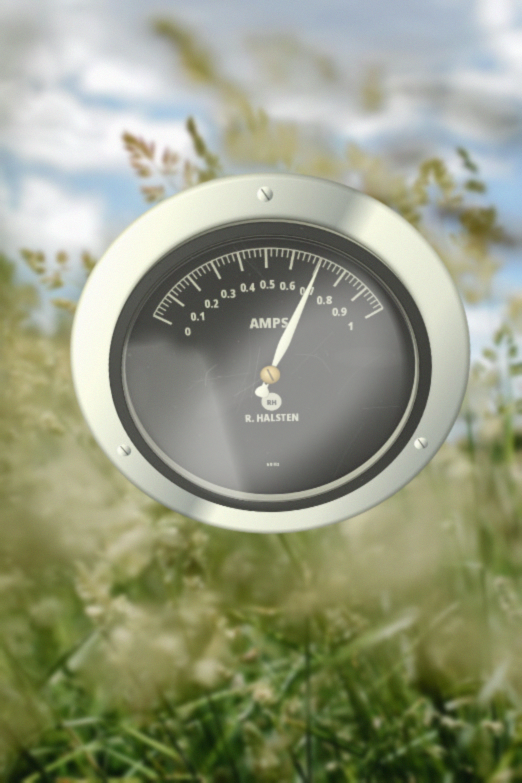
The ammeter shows 0.7,A
